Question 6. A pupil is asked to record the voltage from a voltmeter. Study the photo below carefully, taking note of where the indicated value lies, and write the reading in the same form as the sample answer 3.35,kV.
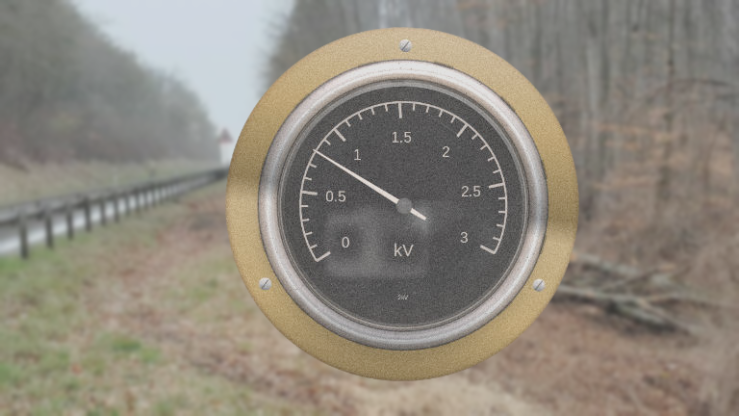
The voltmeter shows 0.8,kV
